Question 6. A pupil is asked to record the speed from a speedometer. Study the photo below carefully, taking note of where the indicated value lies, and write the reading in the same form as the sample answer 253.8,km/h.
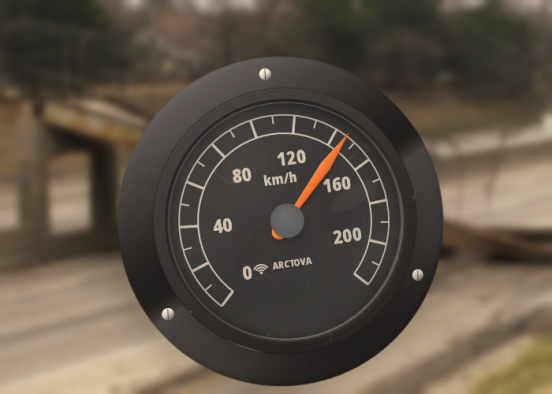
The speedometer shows 145,km/h
